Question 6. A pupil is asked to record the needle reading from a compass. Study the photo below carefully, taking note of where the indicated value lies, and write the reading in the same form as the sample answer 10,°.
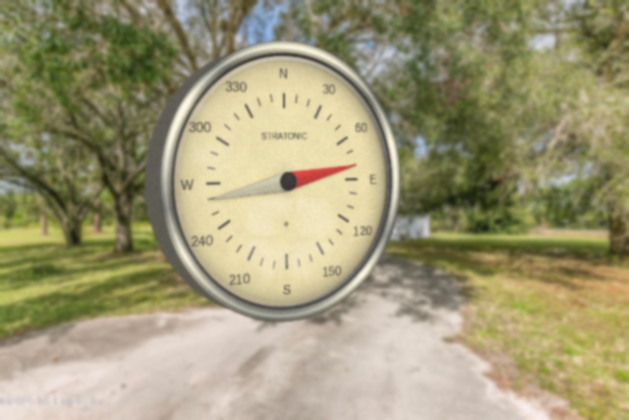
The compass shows 80,°
